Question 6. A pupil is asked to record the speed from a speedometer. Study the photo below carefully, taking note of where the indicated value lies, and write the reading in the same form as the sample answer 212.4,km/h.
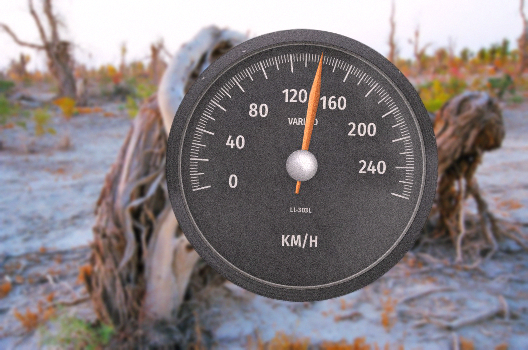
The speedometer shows 140,km/h
